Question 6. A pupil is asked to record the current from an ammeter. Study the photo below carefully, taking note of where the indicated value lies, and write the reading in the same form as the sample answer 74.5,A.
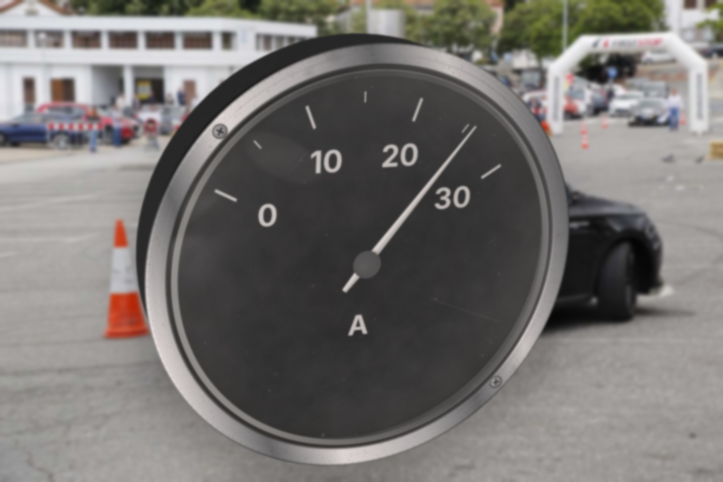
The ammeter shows 25,A
